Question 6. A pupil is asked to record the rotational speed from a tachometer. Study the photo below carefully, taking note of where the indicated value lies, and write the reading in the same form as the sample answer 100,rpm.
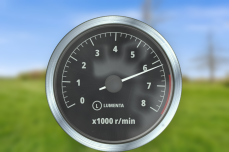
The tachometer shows 6200,rpm
